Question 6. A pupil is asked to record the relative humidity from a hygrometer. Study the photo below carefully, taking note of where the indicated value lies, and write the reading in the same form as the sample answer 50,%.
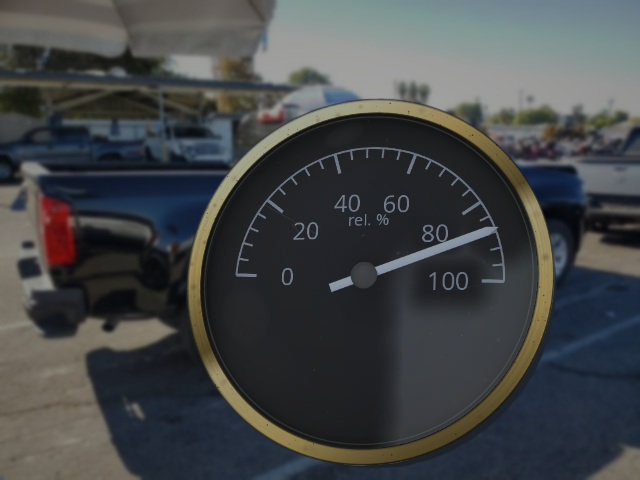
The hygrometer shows 88,%
